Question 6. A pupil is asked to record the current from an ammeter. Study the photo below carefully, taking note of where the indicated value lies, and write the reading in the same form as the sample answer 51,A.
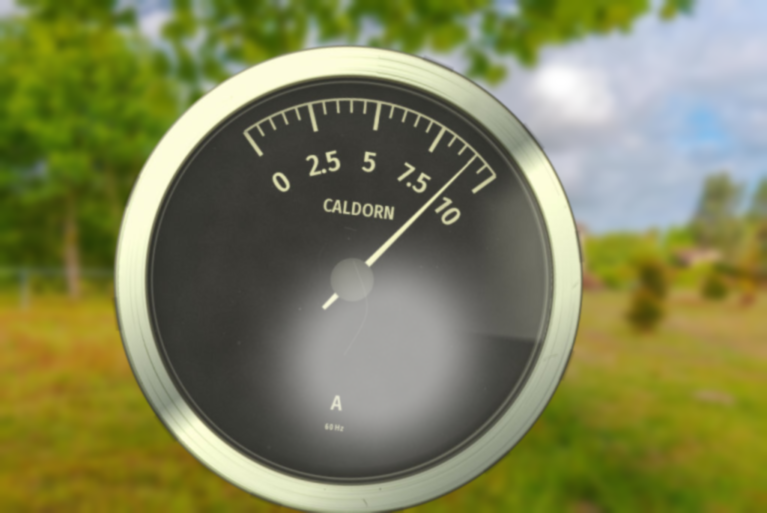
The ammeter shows 9,A
